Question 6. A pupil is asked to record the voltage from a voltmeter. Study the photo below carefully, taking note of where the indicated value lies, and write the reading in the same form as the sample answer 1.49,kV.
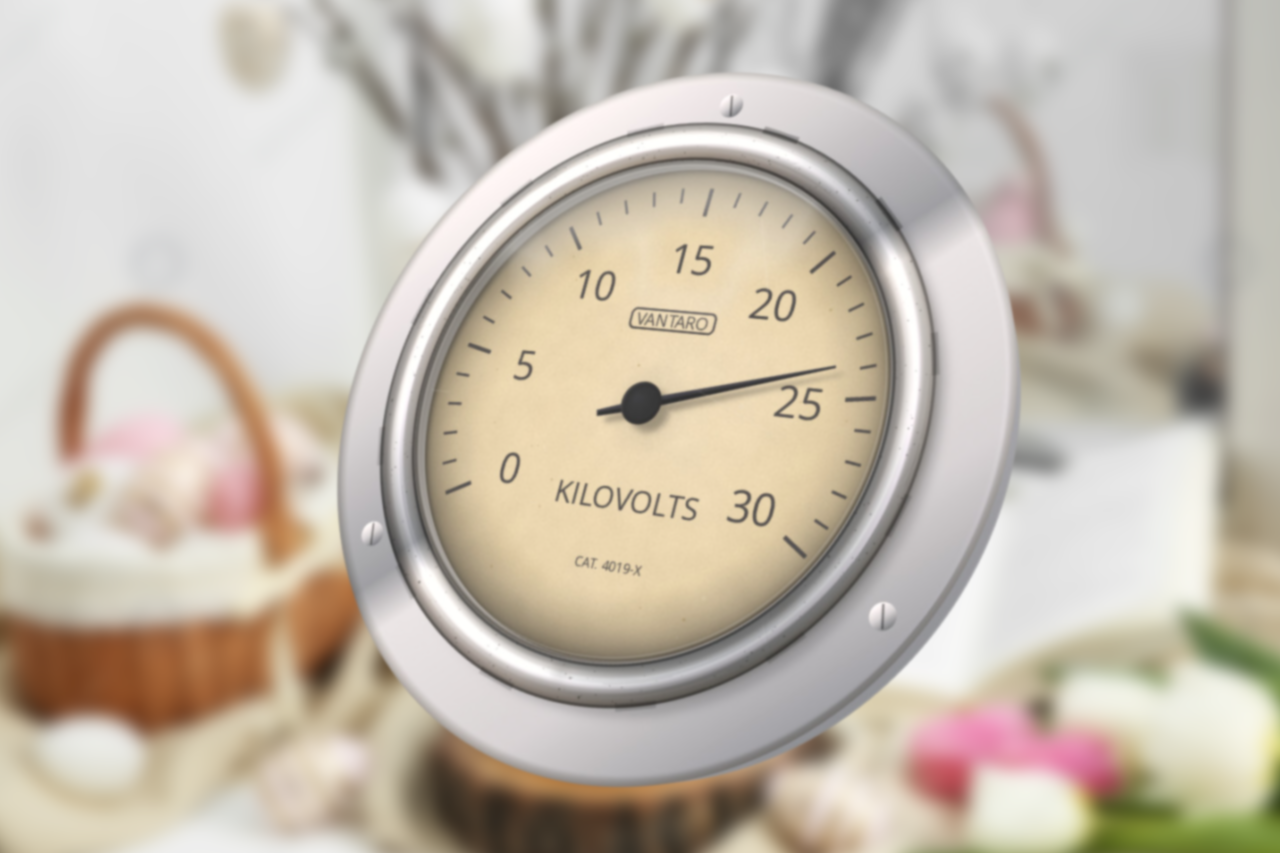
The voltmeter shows 24,kV
